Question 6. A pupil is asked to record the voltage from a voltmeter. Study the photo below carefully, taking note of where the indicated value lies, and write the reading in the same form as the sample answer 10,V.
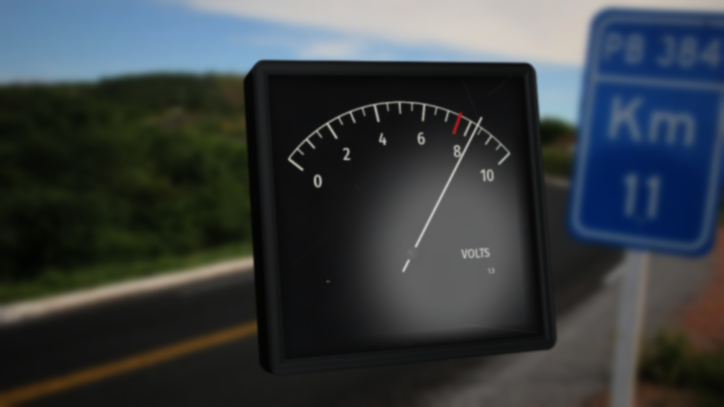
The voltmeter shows 8.25,V
